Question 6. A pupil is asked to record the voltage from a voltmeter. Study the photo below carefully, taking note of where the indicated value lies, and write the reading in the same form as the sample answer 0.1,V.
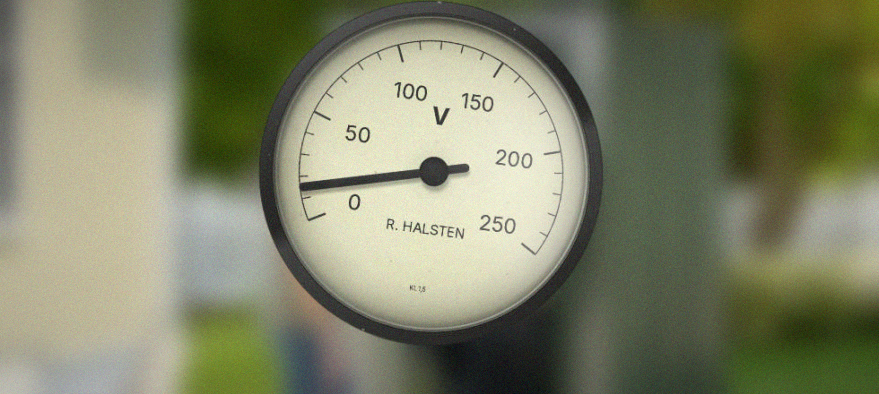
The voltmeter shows 15,V
